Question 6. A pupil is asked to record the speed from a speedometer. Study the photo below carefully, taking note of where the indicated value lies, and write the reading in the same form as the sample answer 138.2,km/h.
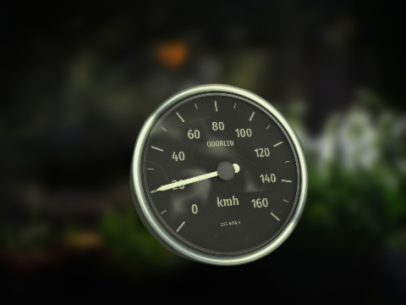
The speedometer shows 20,km/h
